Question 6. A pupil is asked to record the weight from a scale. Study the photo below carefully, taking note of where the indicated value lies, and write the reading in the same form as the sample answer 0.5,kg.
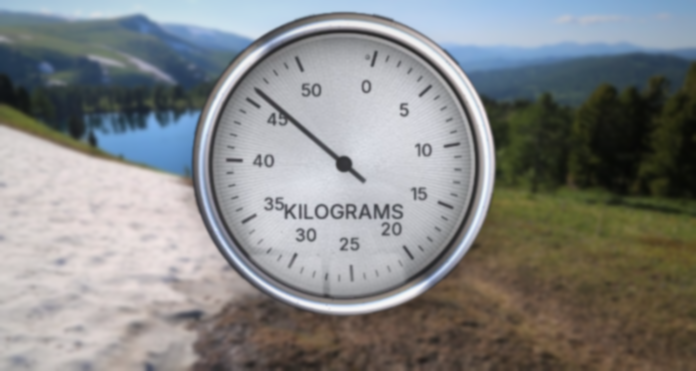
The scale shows 46,kg
